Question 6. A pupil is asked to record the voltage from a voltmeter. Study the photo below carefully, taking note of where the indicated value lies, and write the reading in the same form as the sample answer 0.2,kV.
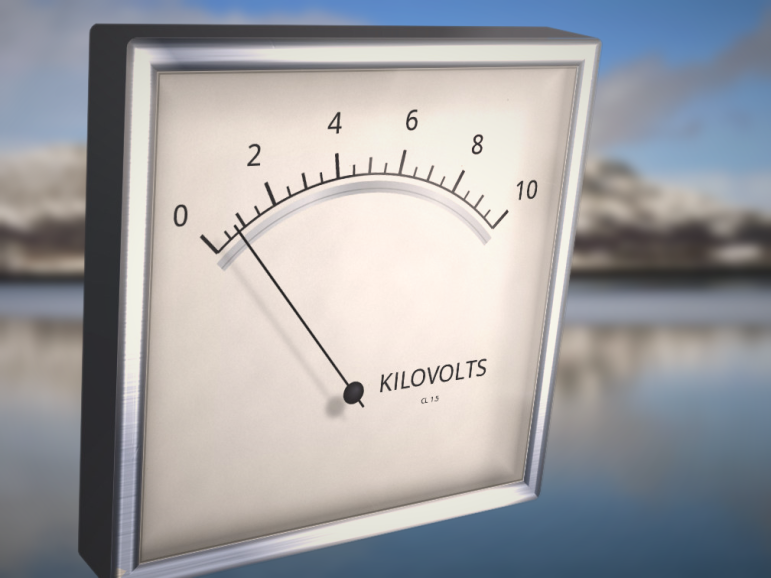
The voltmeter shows 0.75,kV
